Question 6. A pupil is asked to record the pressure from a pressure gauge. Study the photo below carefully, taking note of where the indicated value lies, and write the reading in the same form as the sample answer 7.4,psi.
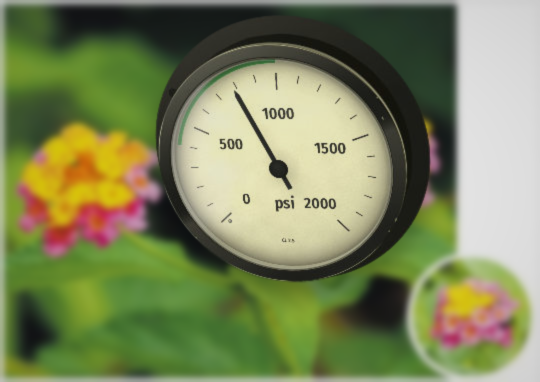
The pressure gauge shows 800,psi
